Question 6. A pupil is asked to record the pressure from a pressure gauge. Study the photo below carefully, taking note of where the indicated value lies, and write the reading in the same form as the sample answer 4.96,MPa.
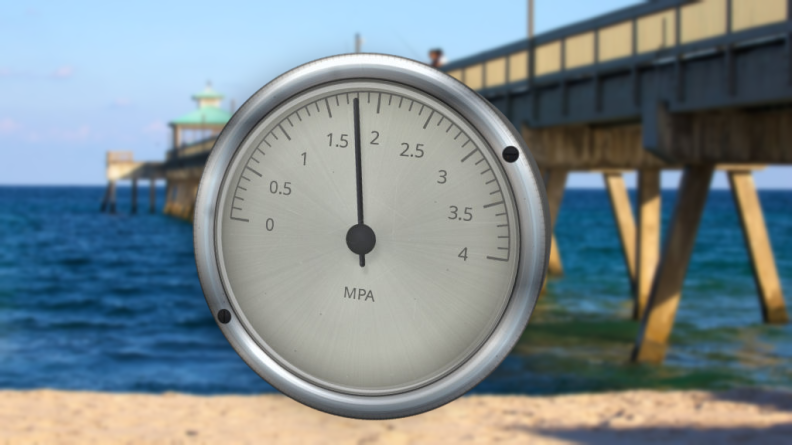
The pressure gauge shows 1.8,MPa
